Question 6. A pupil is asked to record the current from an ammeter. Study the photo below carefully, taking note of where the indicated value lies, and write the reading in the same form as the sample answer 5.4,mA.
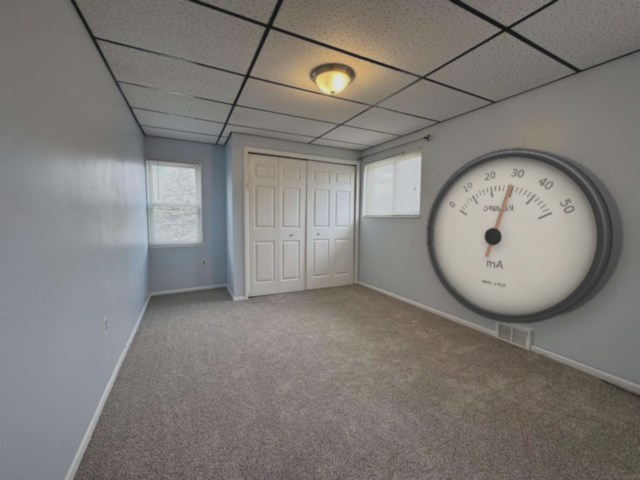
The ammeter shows 30,mA
